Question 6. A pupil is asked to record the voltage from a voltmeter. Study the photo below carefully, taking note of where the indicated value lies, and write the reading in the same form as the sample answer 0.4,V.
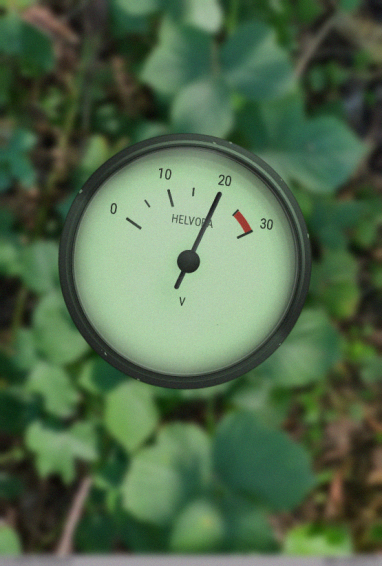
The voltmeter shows 20,V
